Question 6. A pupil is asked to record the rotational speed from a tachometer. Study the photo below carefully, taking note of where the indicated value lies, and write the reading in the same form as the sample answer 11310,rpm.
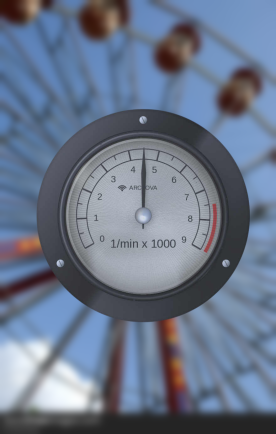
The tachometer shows 4500,rpm
